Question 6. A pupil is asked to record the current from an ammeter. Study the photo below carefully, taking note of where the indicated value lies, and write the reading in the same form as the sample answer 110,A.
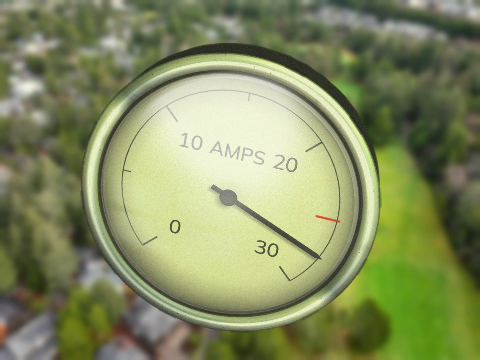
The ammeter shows 27.5,A
